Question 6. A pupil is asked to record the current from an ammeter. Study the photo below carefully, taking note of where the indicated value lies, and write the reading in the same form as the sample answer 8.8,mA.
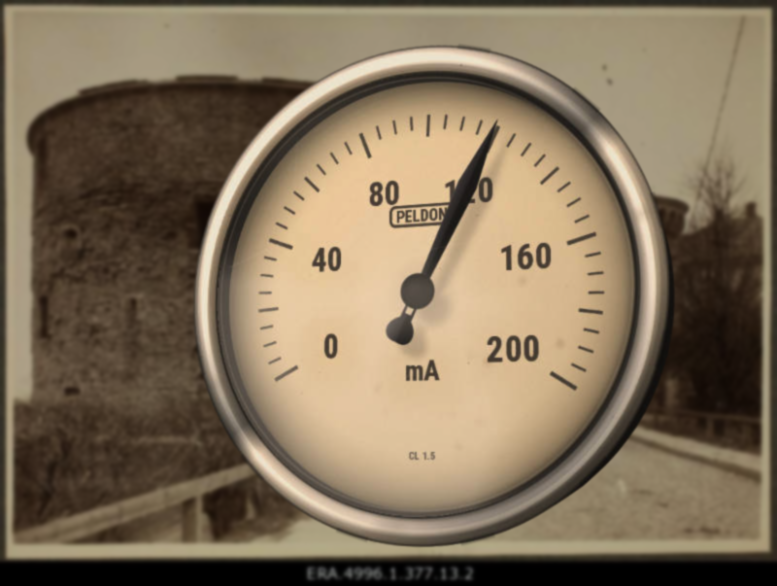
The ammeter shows 120,mA
